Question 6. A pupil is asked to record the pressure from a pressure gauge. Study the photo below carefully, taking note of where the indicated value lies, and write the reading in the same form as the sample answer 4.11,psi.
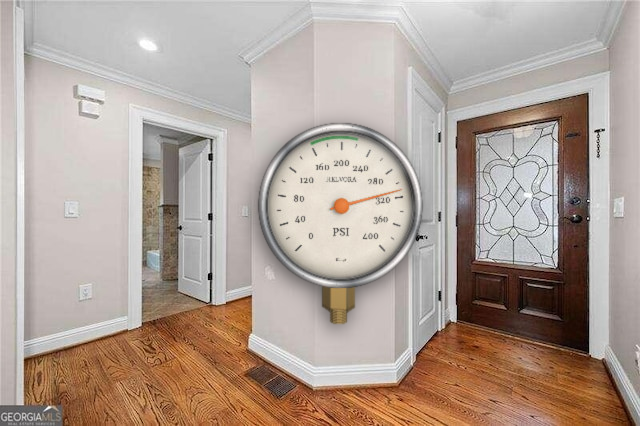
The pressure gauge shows 310,psi
